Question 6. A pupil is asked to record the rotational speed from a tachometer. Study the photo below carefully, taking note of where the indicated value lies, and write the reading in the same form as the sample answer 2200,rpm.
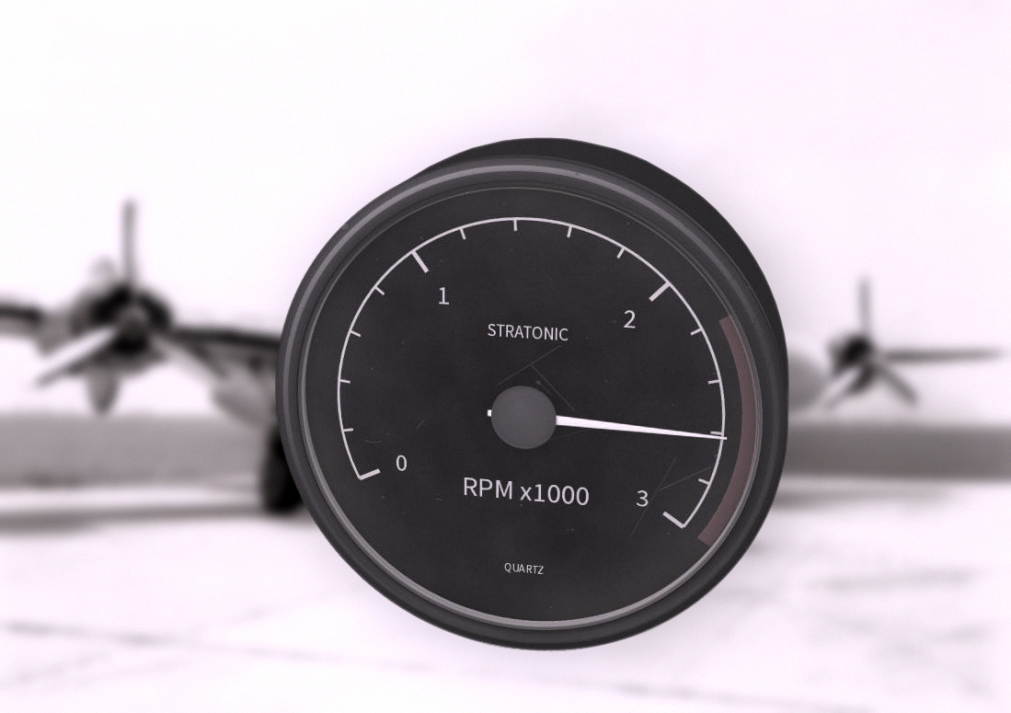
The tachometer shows 2600,rpm
